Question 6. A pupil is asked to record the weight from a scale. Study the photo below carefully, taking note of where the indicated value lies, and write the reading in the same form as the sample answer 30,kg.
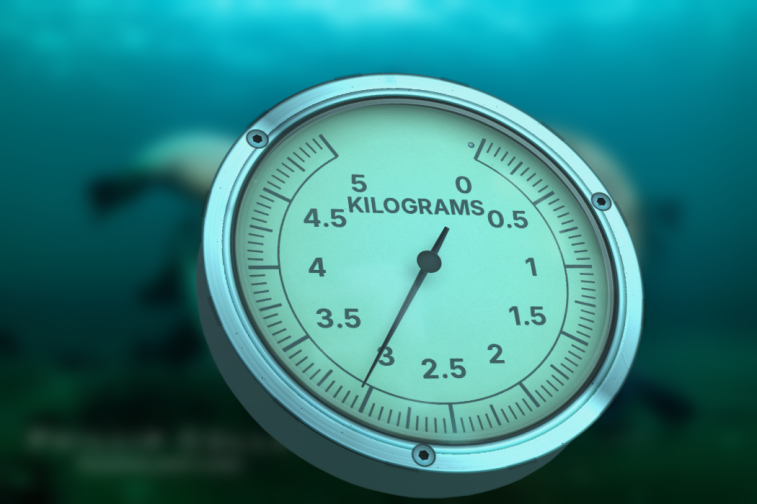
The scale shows 3.05,kg
